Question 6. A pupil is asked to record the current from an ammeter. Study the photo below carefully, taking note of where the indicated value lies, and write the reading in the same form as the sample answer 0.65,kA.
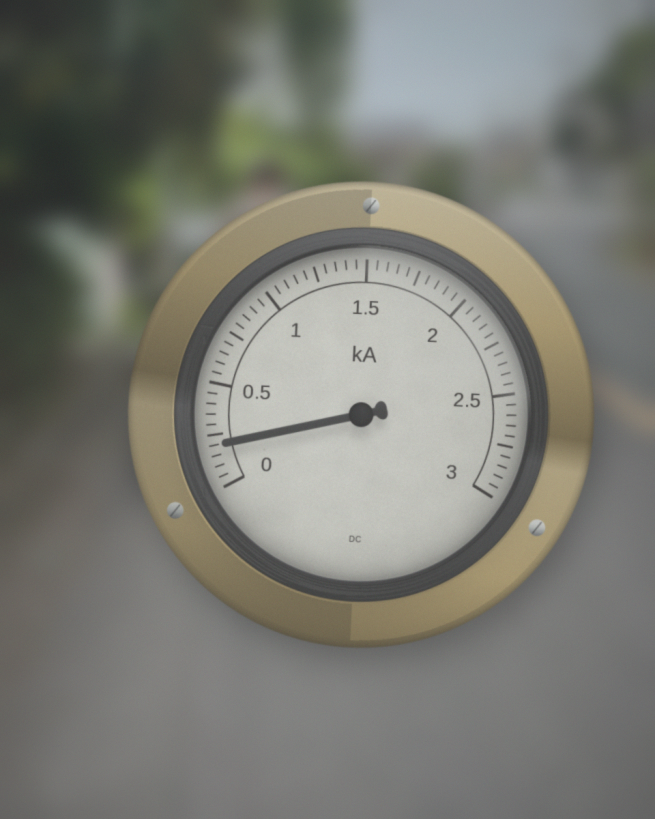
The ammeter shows 0.2,kA
